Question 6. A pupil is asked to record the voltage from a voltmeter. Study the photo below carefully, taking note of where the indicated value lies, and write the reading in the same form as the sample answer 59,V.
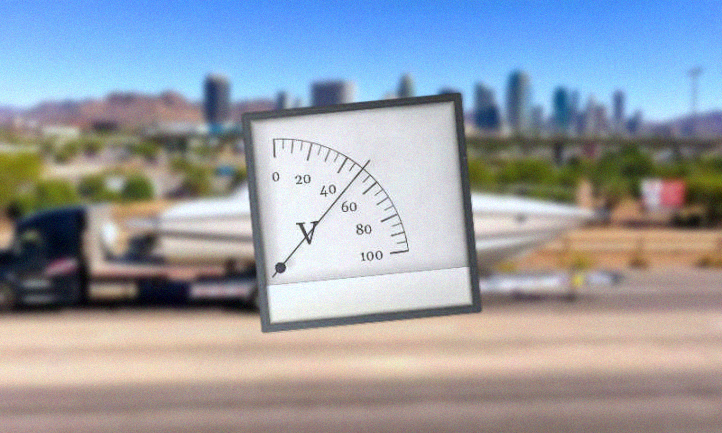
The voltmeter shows 50,V
